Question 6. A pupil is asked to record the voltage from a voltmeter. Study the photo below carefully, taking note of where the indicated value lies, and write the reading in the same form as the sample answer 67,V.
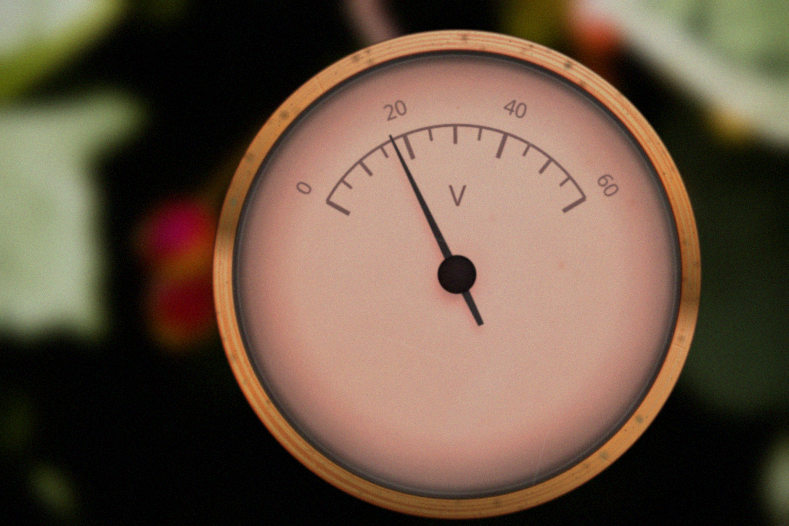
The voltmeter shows 17.5,V
